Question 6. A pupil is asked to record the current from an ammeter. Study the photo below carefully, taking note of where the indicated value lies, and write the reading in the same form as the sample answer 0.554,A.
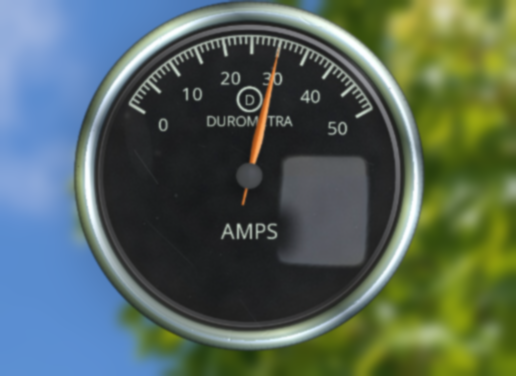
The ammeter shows 30,A
